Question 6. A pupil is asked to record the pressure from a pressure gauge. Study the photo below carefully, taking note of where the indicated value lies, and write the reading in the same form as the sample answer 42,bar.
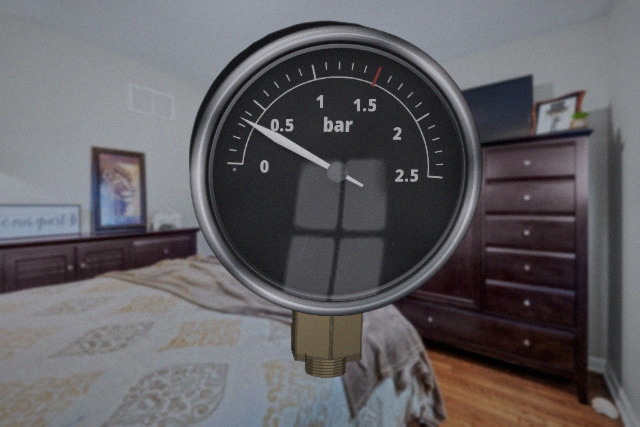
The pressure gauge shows 0.35,bar
